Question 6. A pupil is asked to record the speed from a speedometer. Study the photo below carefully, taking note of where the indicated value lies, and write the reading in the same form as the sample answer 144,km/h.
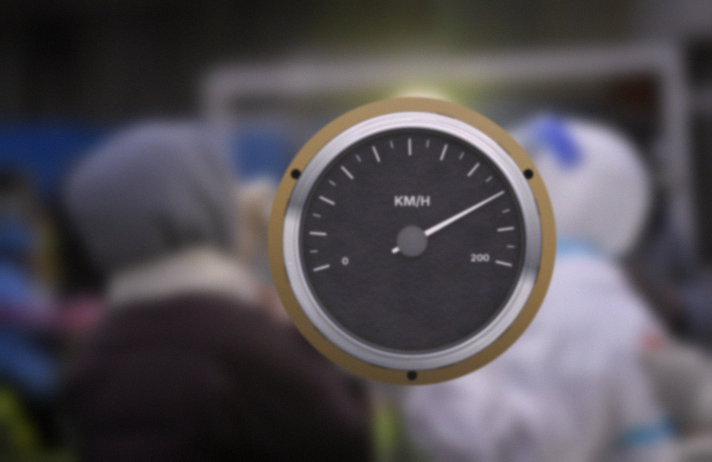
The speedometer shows 160,km/h
